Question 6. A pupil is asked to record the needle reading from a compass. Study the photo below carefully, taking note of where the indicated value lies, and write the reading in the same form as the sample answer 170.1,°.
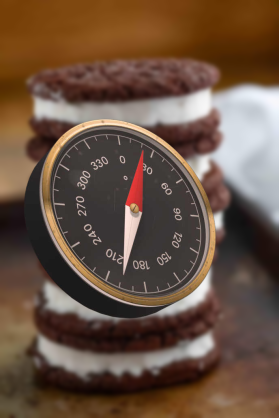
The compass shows 20,°
